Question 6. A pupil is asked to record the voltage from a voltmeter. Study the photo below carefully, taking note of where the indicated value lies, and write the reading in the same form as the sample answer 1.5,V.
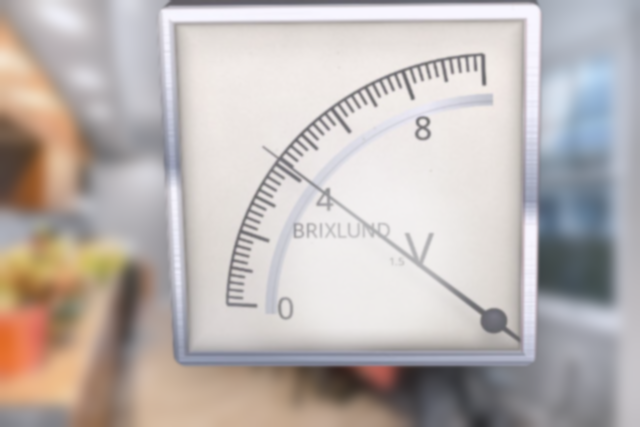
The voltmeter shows 4.2,V
